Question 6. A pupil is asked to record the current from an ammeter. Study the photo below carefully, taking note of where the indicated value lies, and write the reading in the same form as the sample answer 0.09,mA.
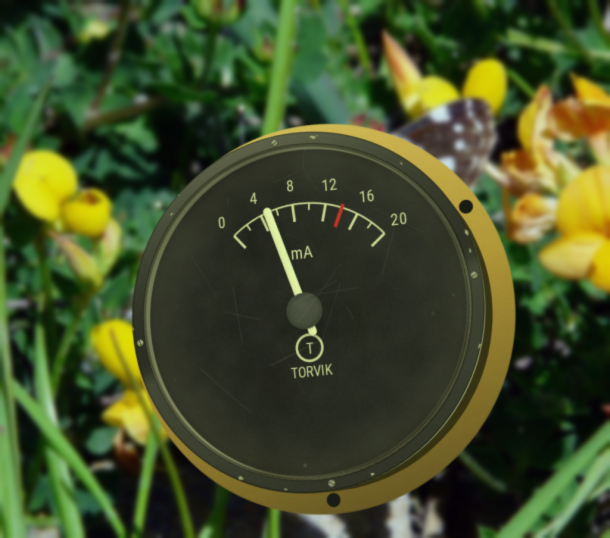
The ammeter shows 5,mA
